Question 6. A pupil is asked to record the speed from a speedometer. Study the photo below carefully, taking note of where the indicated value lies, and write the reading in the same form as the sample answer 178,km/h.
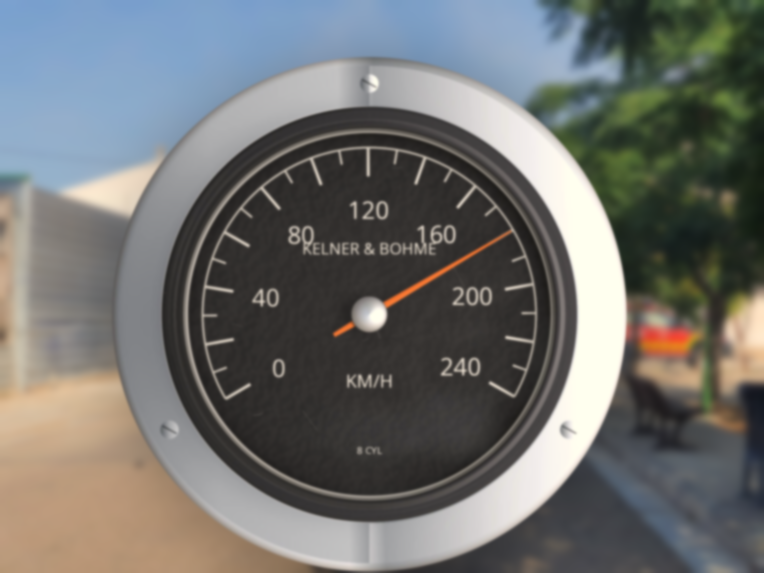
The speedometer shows 180,km/h
